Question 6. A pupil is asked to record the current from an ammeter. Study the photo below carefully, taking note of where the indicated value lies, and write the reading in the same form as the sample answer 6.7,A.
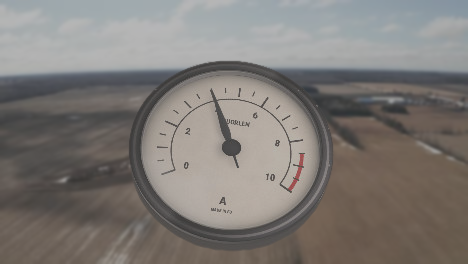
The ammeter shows 4,A
